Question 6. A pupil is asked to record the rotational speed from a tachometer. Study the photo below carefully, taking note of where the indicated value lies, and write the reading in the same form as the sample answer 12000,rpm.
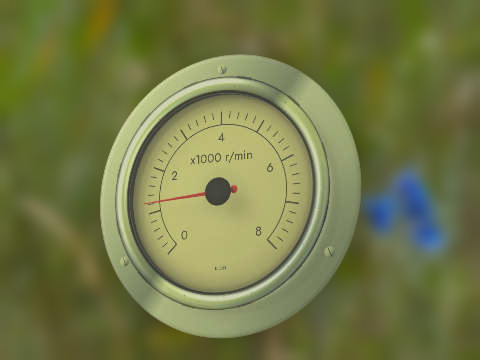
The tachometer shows 1200,rpm
